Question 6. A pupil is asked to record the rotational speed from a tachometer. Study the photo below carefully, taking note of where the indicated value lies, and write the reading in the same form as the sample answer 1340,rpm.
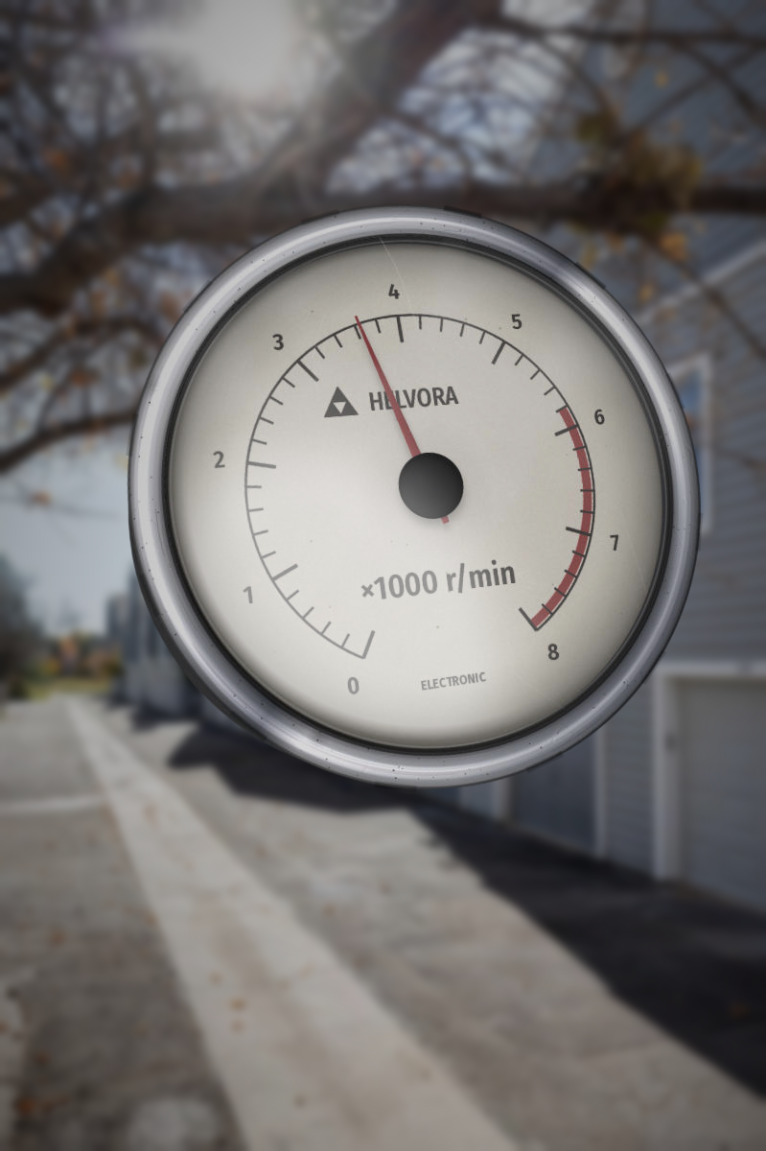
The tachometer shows 3600,rpm
